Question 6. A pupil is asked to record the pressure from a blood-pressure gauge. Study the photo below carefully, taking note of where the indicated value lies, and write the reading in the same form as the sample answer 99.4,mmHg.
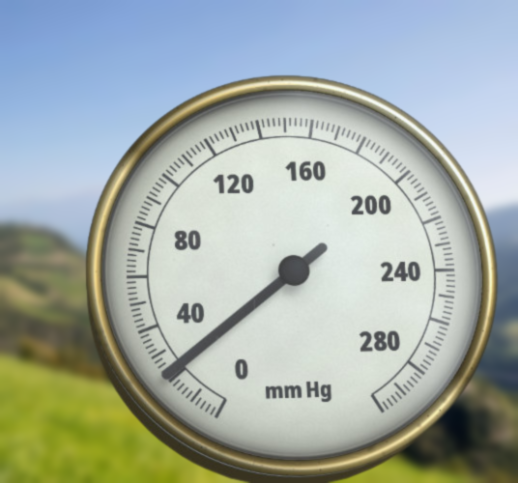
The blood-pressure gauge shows 22,mmHg
